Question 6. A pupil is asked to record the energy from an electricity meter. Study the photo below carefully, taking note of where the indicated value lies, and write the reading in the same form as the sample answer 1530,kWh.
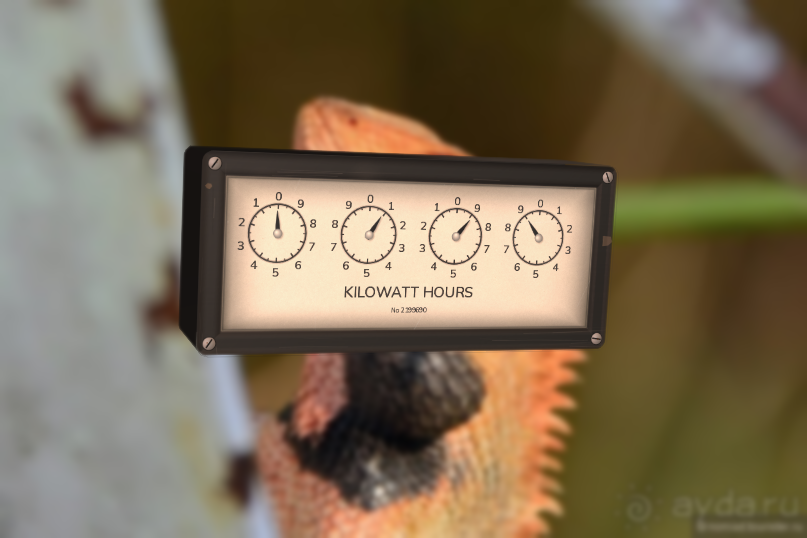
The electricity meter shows 89,kWh
